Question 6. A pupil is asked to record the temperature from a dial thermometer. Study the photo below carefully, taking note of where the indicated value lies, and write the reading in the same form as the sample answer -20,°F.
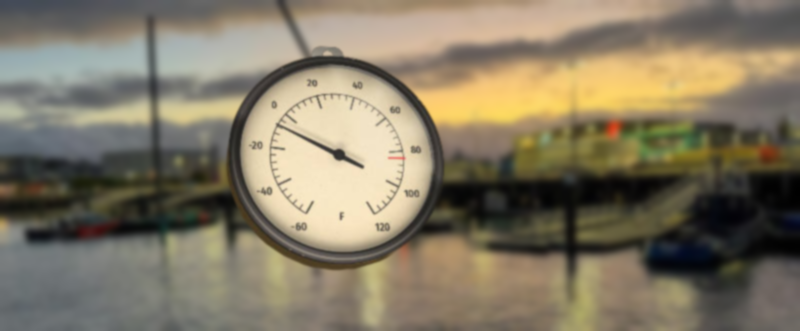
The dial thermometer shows -8,°F
